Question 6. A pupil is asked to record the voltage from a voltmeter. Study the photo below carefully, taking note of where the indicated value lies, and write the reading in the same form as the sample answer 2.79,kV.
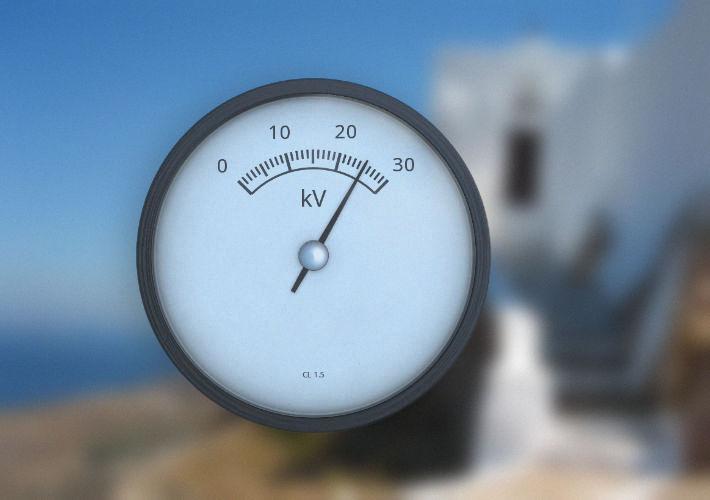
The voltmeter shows 25,kV
